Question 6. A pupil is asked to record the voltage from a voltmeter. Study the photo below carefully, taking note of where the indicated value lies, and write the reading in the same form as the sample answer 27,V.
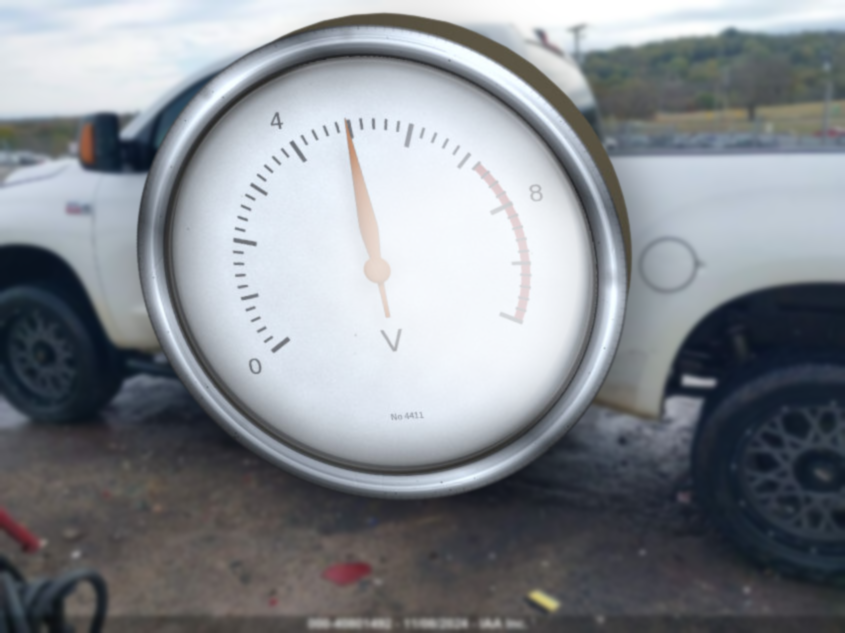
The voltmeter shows 5,V
